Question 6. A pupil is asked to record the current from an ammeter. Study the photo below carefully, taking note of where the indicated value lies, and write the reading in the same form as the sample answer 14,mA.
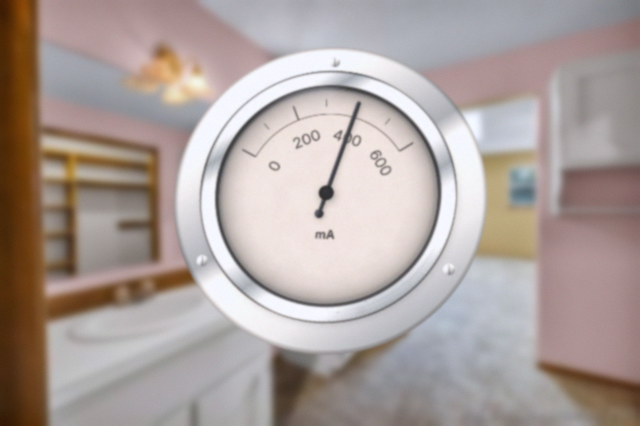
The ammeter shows 400,mA
